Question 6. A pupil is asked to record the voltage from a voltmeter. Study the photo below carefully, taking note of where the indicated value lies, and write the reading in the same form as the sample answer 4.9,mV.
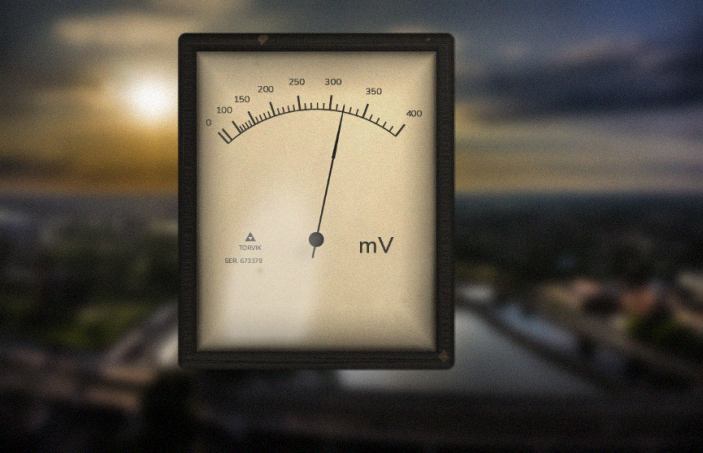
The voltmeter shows 320,mV
